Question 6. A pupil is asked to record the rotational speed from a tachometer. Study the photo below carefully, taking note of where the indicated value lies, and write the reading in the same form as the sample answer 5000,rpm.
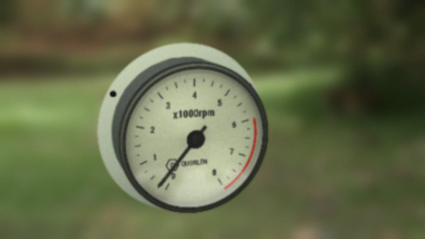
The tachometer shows 250,rpm
